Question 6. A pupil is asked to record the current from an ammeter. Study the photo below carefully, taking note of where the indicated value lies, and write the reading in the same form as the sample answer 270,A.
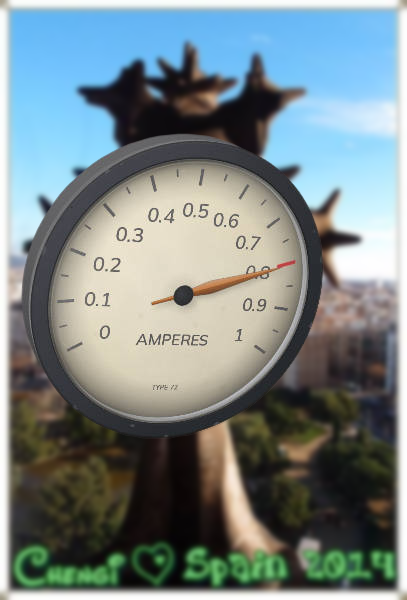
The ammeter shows 0.8,A
